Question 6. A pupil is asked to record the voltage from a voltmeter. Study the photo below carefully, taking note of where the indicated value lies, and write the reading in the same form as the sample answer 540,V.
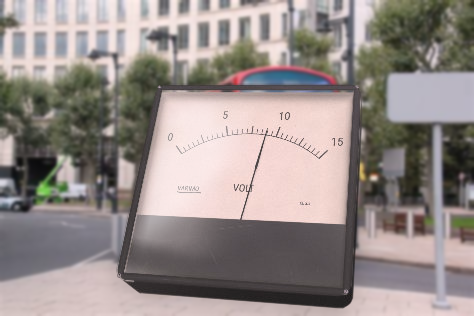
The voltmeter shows 9,V
